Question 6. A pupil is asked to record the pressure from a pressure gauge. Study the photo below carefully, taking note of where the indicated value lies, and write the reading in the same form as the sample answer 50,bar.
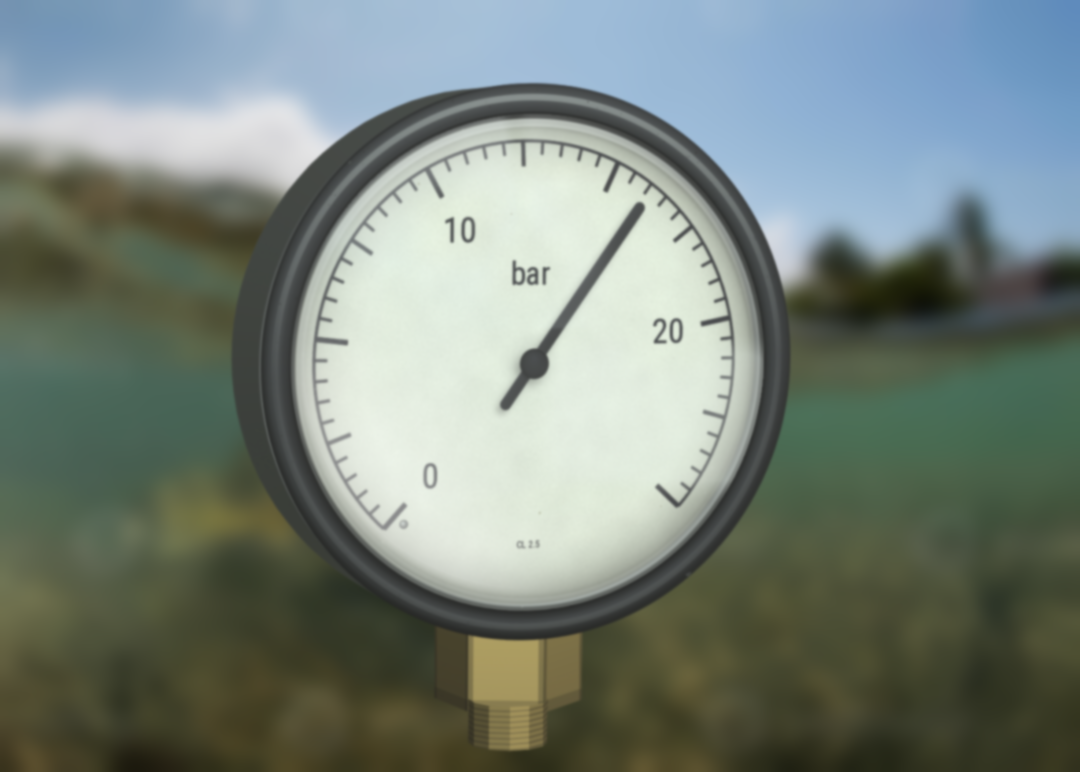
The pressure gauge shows 16,bar
